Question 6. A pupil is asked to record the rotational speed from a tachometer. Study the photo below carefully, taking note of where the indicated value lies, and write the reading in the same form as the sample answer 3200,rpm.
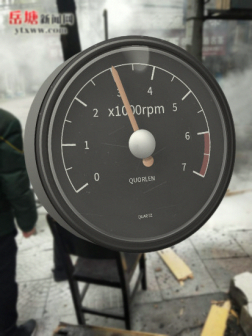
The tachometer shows 3000,rpm
